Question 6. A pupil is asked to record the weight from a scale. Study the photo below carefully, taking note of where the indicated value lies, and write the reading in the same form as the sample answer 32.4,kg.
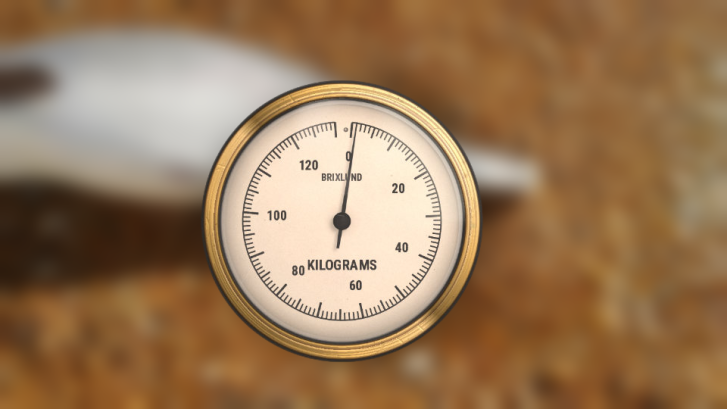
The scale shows 1,kg
